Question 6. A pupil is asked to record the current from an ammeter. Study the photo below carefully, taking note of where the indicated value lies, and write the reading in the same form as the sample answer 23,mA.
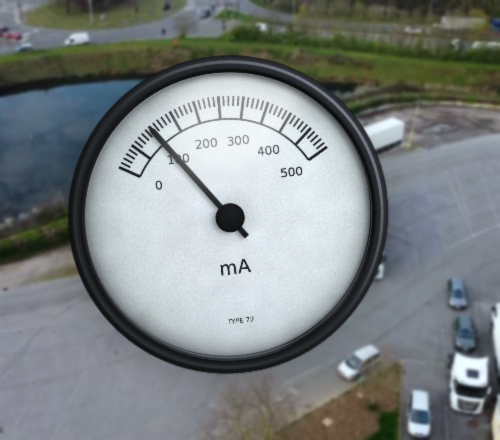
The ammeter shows 100,mA
